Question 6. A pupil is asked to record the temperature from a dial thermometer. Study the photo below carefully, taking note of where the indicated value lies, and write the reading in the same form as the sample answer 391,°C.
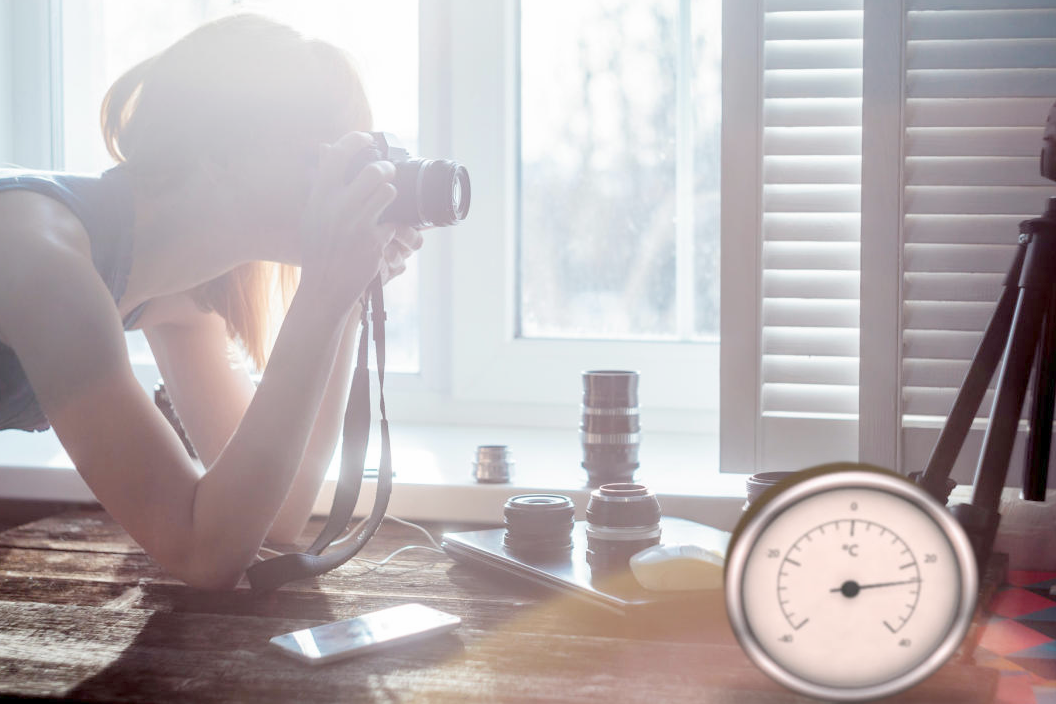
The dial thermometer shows 24,°C
